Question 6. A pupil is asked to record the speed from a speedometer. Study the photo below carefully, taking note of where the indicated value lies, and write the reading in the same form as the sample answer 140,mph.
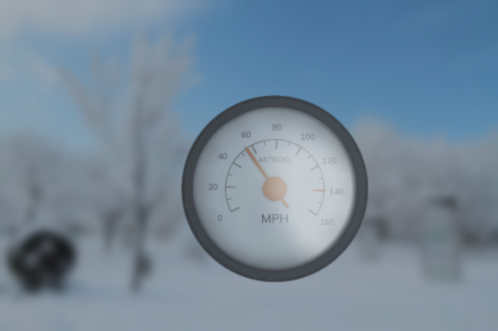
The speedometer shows 55,mph
